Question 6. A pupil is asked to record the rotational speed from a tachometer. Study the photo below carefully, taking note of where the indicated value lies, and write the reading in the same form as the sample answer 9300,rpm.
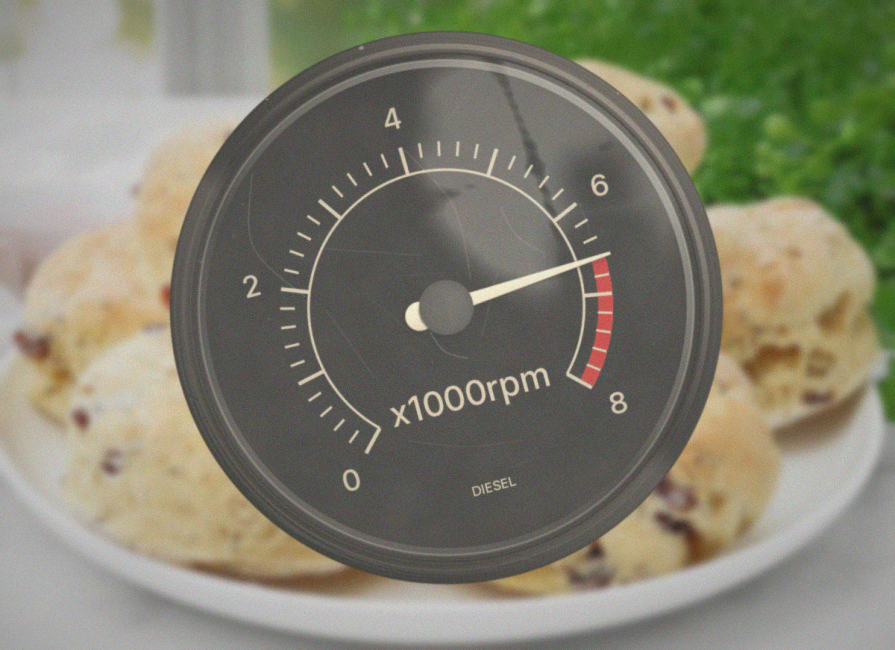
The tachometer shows 6600,rpm
